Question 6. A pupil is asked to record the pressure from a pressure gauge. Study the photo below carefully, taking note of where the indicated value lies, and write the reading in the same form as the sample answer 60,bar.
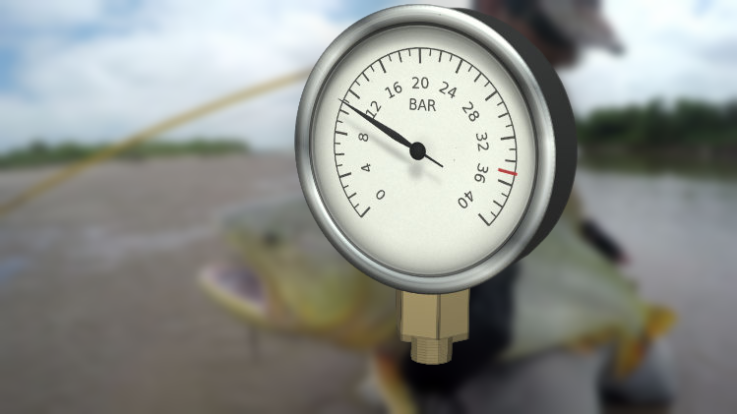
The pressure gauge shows 11,bar
